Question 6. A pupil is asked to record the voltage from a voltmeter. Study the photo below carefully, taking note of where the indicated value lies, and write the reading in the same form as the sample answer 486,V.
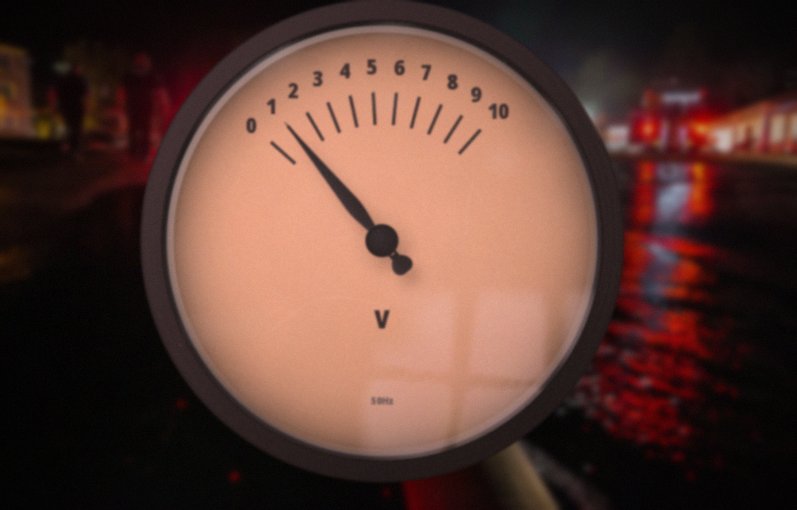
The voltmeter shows 1,V
